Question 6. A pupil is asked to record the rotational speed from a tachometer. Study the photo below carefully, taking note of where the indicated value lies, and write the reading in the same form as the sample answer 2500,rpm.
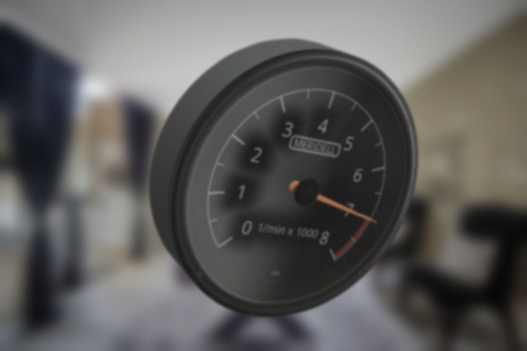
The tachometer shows 7000,rpm
